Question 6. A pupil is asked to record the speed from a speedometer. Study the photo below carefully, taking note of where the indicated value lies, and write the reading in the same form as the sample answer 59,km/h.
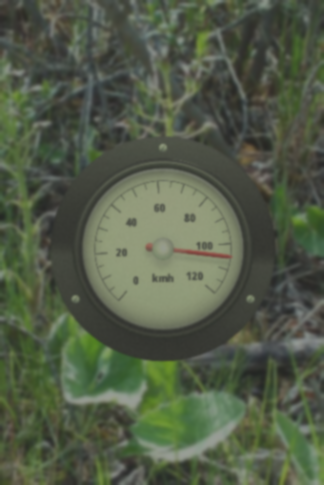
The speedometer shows 105,km/h
